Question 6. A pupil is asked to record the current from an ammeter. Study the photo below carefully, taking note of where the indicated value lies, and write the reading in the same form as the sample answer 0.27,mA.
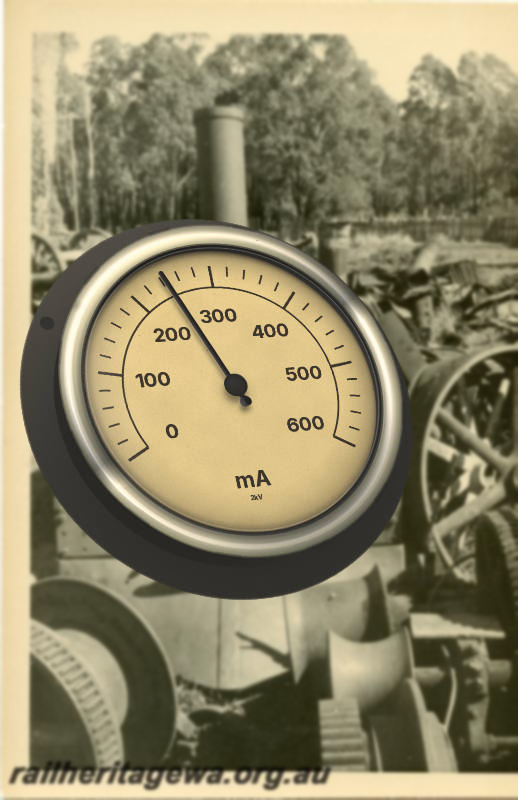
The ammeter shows 240,mA
